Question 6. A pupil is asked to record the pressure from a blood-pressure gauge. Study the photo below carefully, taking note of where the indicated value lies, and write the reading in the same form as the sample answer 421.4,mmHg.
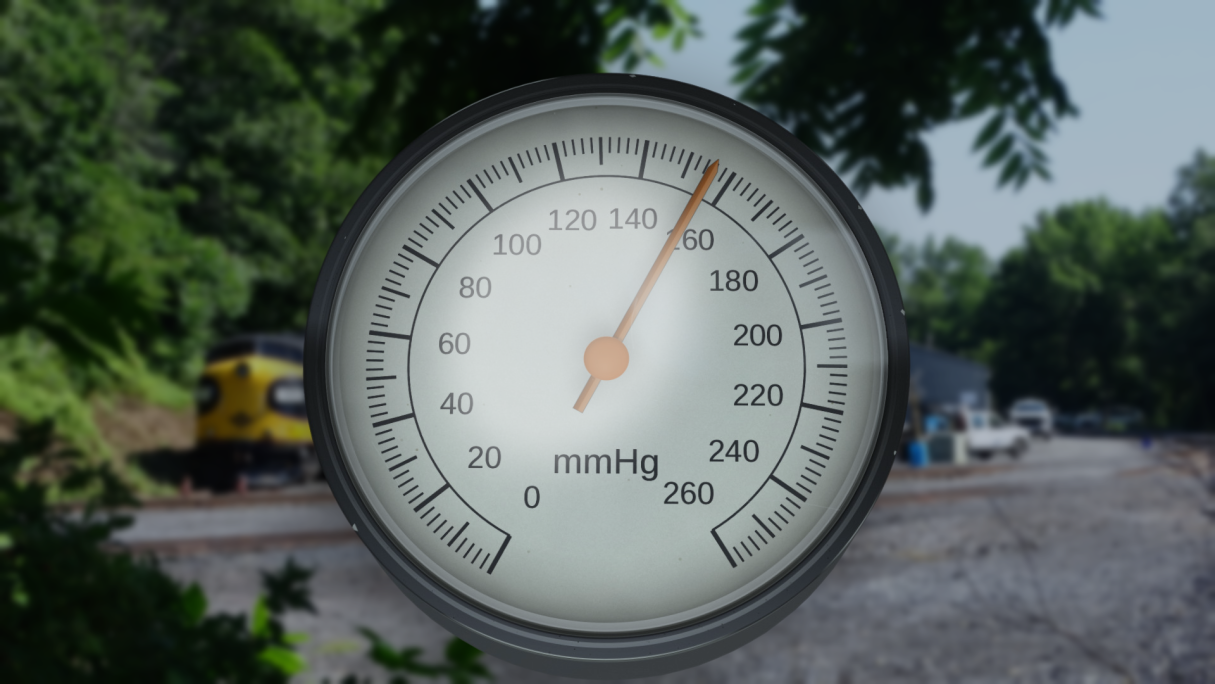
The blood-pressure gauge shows 156,mmHg
